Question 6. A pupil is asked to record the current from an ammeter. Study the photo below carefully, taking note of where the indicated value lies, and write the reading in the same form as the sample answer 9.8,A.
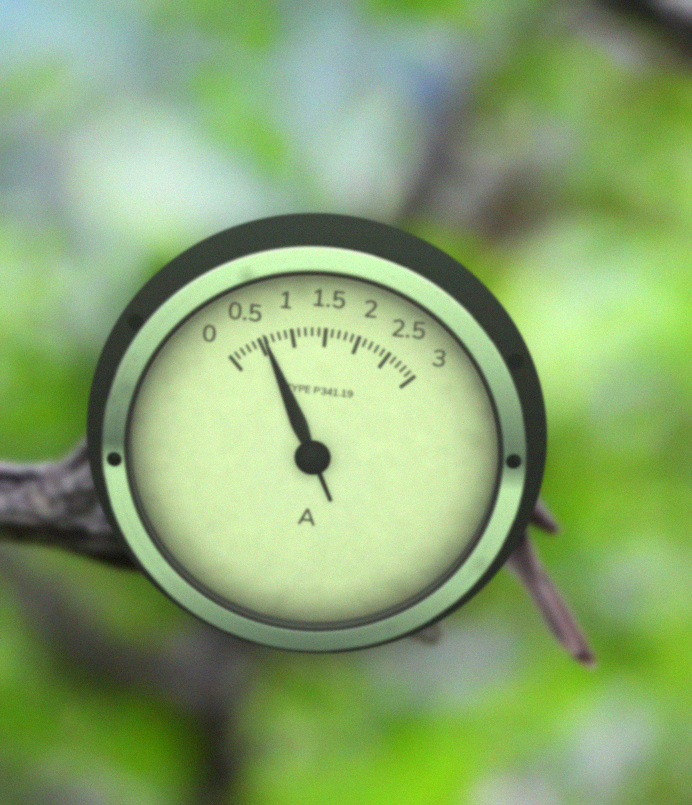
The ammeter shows 0.6,A
